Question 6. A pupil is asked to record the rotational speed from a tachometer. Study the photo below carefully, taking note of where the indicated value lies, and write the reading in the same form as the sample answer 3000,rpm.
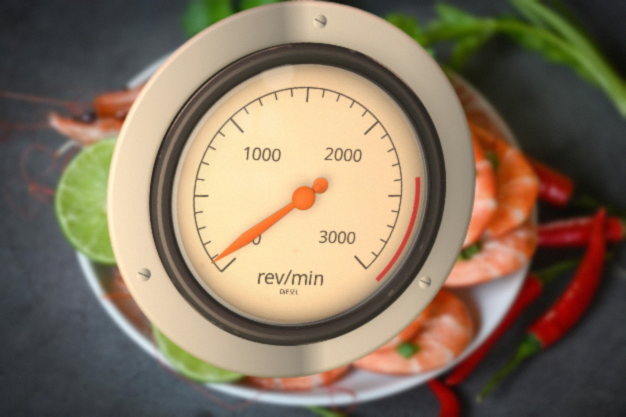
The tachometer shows 100,rpm
